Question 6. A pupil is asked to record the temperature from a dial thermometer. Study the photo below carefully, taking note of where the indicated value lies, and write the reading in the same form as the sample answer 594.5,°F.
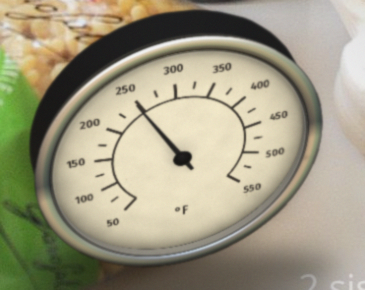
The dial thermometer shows 250,°F
